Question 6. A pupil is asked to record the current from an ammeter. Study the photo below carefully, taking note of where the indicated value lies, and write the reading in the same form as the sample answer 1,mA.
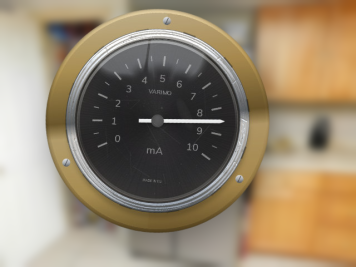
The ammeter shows 8.5,mA
